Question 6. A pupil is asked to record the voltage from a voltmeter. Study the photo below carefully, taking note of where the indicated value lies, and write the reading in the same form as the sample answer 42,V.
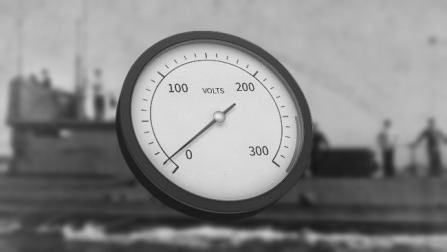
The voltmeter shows 10,V
